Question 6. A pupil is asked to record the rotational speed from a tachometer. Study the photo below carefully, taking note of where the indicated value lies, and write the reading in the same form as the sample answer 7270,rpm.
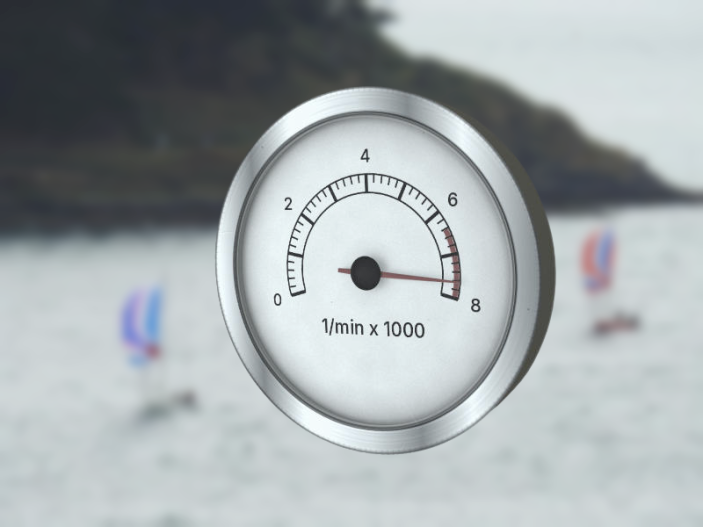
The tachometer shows 7600,rpm
